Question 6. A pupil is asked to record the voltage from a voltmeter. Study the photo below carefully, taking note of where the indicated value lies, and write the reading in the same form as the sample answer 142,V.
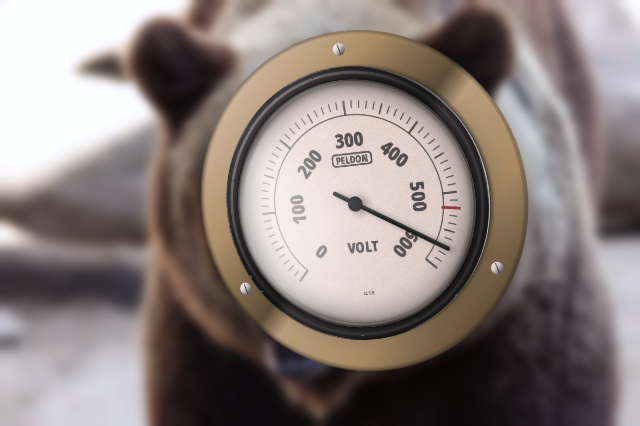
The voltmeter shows 570,V
